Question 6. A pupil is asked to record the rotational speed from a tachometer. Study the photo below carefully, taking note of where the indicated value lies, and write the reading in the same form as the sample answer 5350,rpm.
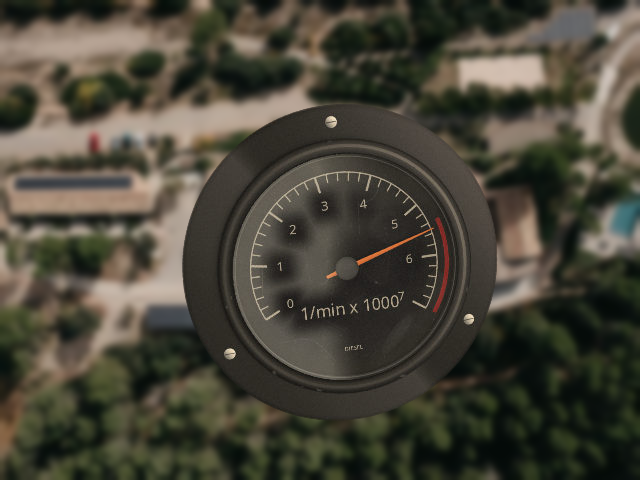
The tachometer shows 5500,rpm
